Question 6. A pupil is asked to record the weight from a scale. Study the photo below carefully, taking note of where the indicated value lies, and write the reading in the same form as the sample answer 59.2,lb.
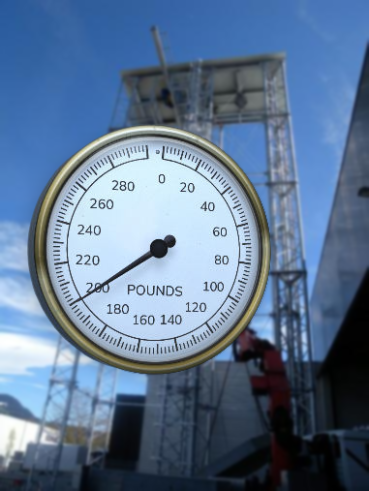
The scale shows 200,lb
